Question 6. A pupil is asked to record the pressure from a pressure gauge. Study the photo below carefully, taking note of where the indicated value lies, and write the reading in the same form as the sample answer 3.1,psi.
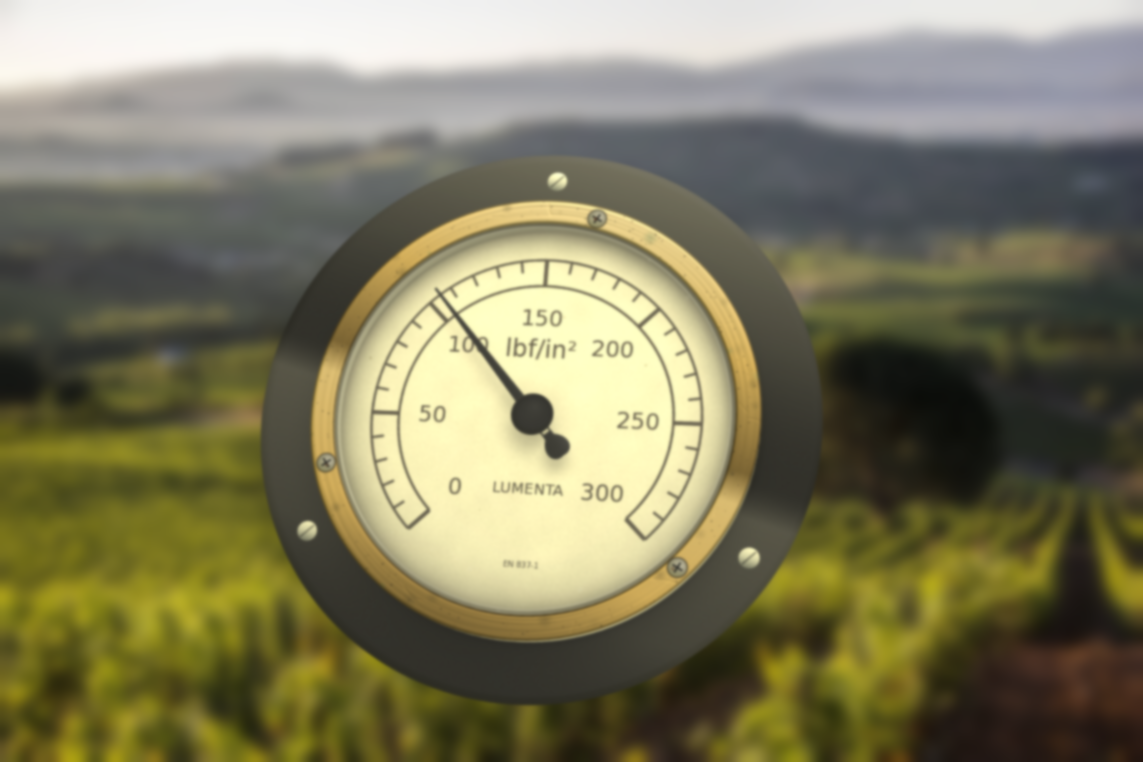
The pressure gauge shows 105,psi
